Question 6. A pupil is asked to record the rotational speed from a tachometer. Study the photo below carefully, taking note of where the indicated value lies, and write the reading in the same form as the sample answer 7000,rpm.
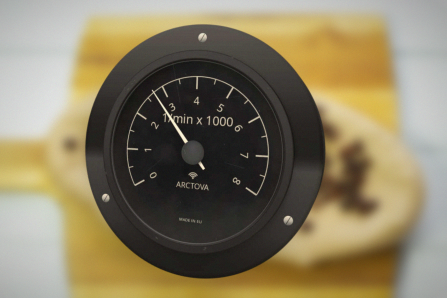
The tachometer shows 2750,rpm
